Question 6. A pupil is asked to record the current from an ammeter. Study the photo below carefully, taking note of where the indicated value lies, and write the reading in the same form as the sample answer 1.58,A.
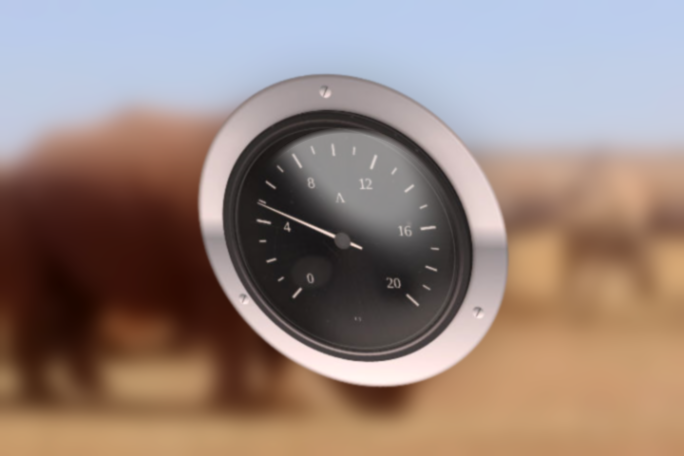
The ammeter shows 5,A
